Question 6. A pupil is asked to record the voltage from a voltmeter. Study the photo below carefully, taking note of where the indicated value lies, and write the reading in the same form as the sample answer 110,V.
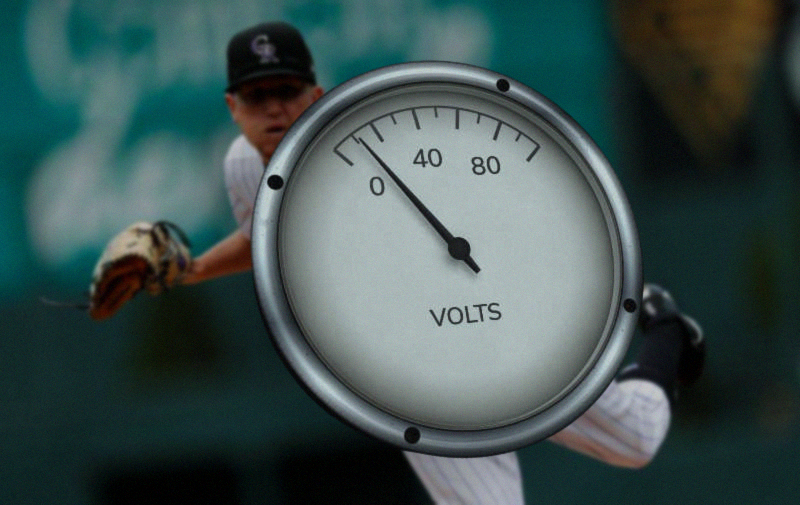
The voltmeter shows 10,V
